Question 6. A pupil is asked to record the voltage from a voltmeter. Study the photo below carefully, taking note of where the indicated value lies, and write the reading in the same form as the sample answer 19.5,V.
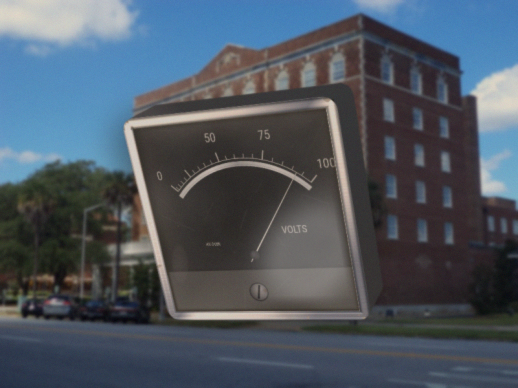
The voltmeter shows 92.5,V
